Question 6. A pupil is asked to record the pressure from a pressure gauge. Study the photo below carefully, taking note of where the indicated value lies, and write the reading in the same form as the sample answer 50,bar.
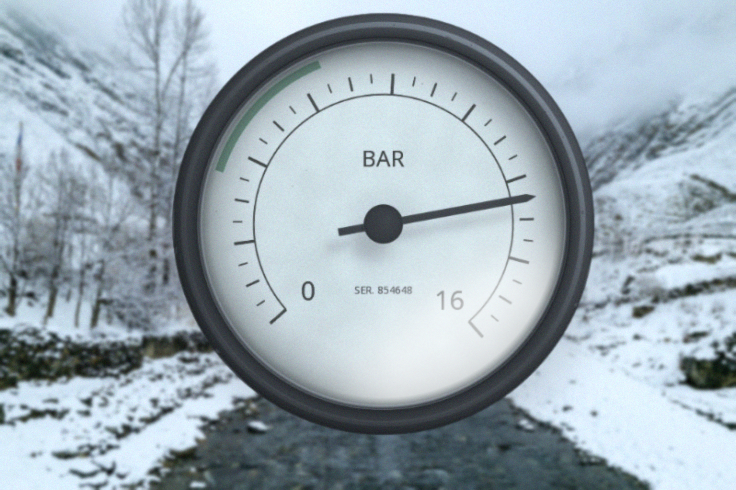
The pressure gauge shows 12.5,bar
